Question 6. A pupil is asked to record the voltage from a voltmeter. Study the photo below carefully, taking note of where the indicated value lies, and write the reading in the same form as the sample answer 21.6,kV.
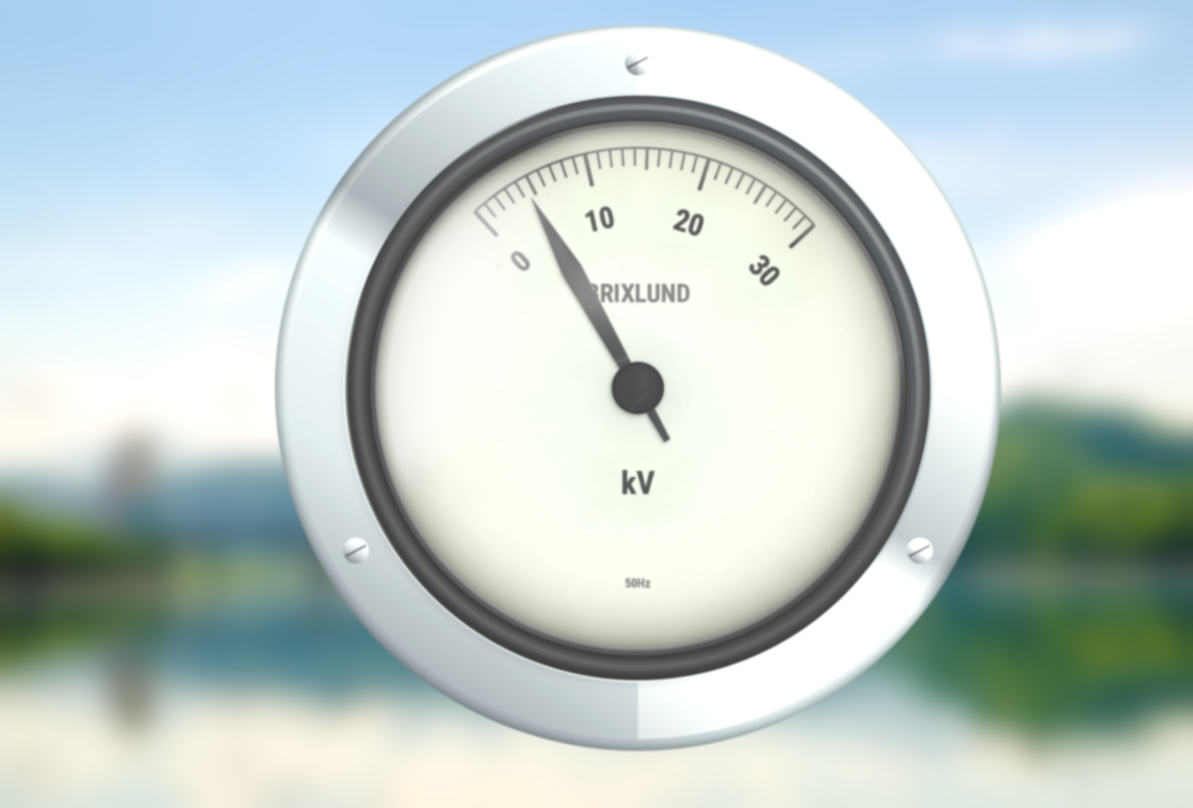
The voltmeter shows 4.5,kV
